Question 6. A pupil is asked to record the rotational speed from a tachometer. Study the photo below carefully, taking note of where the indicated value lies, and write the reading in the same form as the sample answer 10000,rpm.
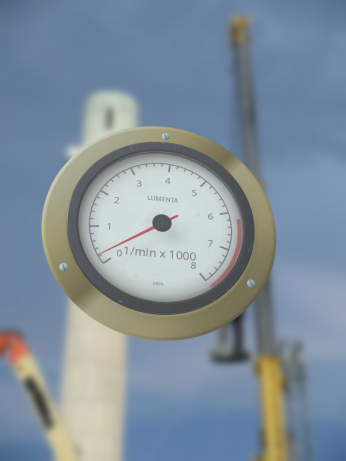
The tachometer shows 200,rpm
